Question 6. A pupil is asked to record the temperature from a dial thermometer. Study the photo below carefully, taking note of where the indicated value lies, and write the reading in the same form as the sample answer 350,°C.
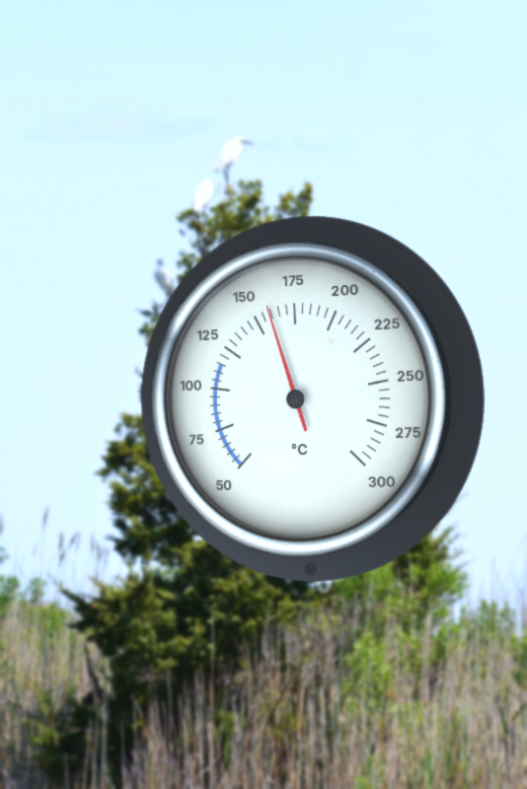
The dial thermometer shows 160,°C
